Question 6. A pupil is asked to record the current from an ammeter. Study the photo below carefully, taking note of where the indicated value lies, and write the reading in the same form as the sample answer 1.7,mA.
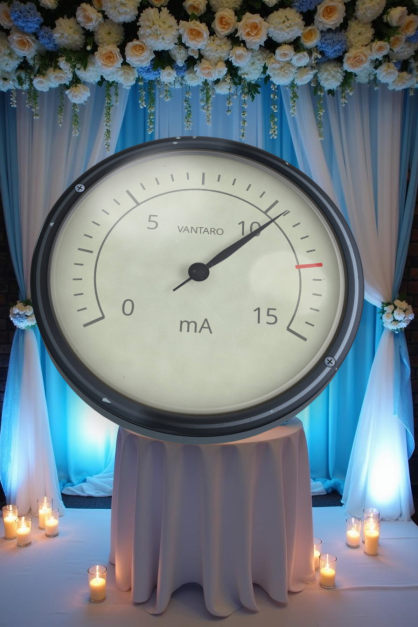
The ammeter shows 10.5,mA
